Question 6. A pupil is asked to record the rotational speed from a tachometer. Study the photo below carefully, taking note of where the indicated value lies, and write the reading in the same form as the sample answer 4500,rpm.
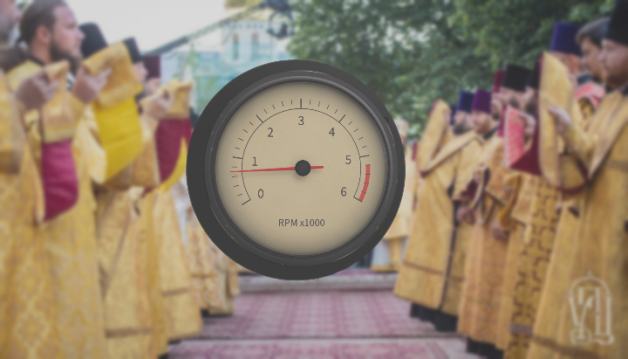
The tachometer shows 700,rpm
